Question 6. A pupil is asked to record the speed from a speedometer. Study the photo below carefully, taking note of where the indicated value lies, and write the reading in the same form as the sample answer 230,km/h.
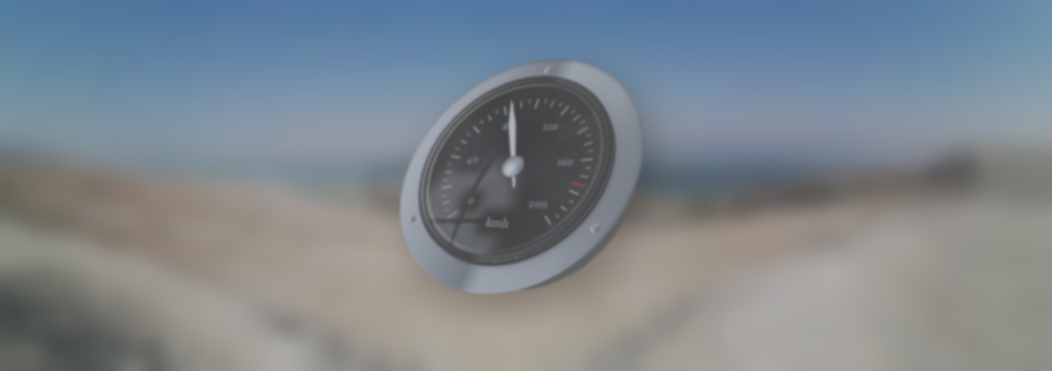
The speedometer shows 85,km/h
